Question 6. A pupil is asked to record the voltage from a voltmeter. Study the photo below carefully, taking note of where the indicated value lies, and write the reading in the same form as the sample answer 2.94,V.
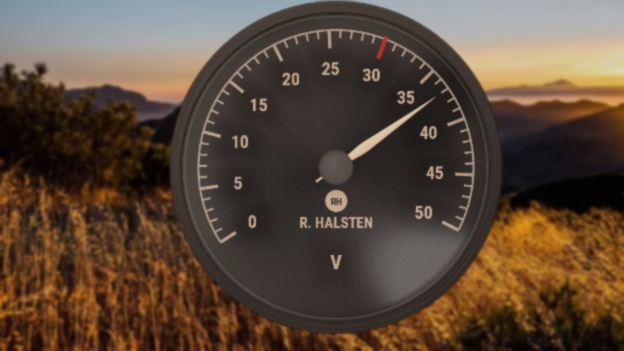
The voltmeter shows 37,V
